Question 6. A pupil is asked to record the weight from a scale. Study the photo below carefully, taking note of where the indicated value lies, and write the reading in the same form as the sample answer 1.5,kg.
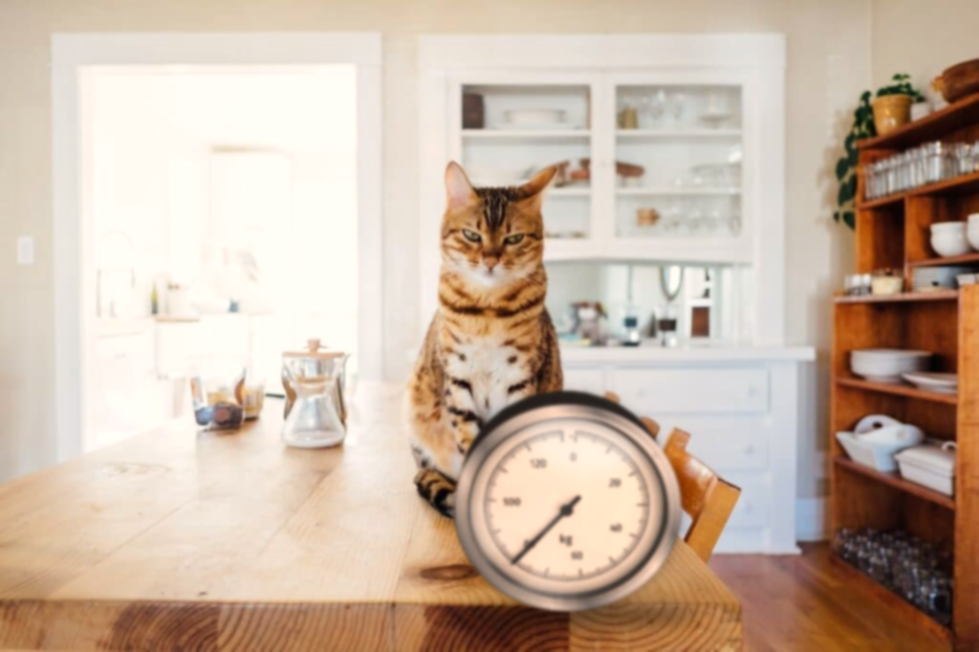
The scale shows 80,kg
